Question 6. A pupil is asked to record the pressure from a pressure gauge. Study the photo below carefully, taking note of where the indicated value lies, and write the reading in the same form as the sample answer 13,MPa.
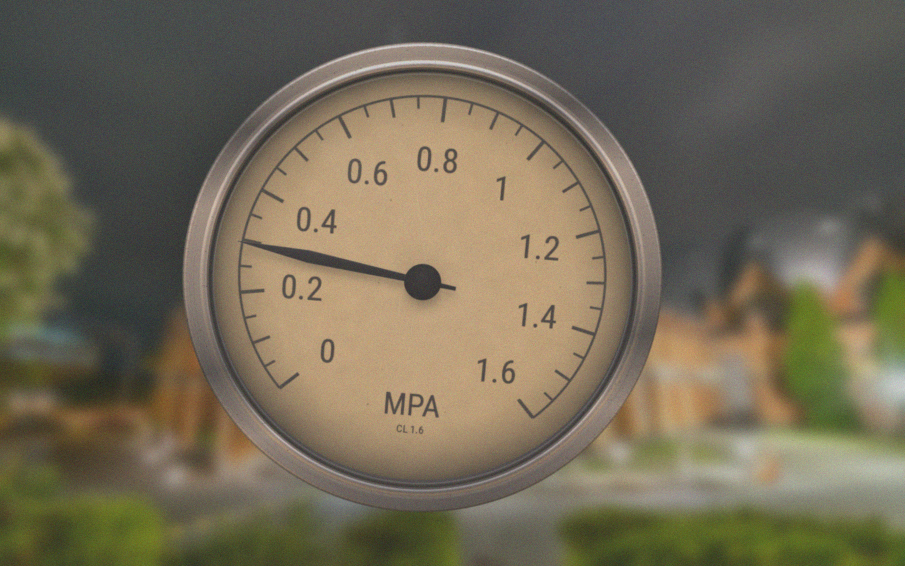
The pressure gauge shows 0.3,MPa
